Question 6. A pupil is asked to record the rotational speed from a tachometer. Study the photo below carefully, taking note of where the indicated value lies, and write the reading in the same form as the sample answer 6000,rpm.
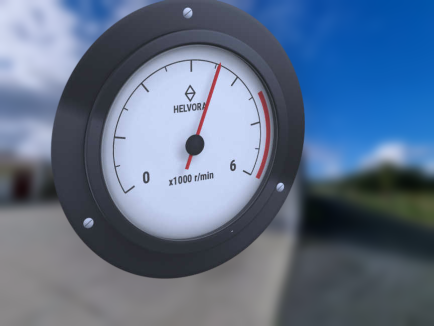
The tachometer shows 3500,rpm
